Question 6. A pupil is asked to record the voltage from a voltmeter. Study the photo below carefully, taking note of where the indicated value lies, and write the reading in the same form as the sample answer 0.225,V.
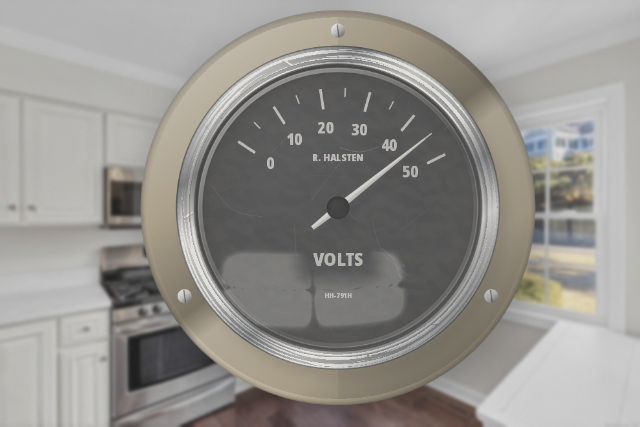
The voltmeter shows 45,V
